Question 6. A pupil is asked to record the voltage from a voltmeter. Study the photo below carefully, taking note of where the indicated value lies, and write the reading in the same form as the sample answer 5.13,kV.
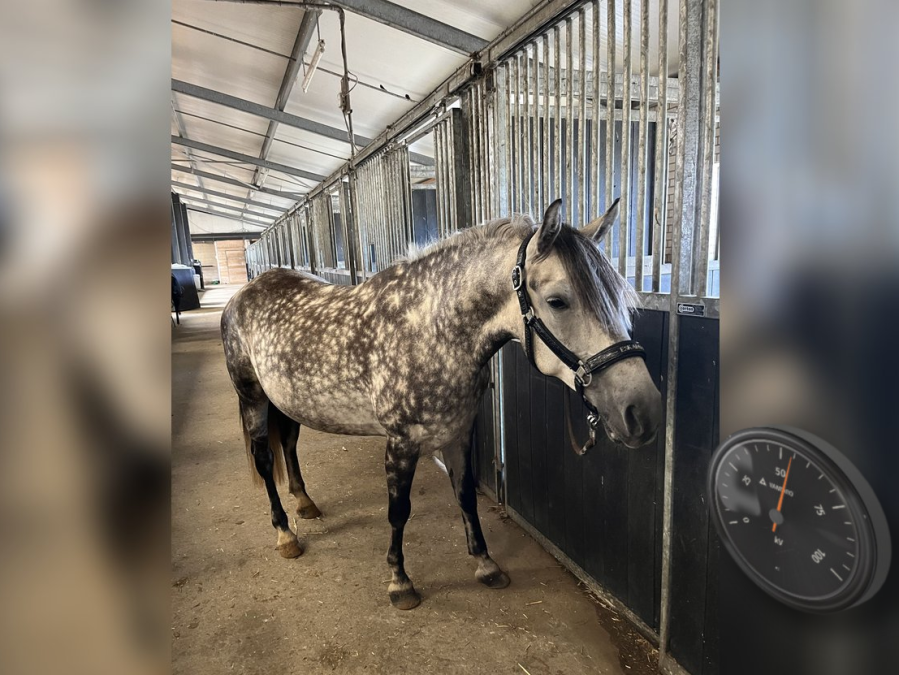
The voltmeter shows 55,kV
